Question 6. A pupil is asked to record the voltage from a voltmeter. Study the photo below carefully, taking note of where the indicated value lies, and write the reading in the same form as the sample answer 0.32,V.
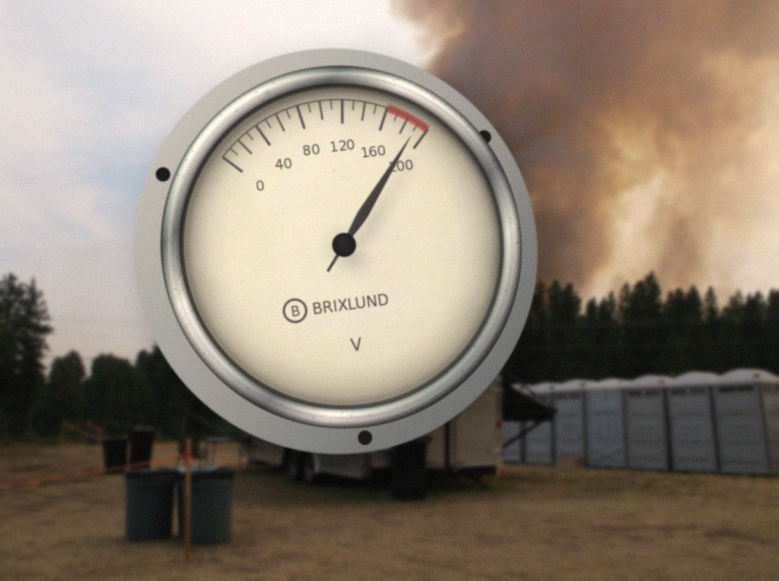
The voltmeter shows 190,V
